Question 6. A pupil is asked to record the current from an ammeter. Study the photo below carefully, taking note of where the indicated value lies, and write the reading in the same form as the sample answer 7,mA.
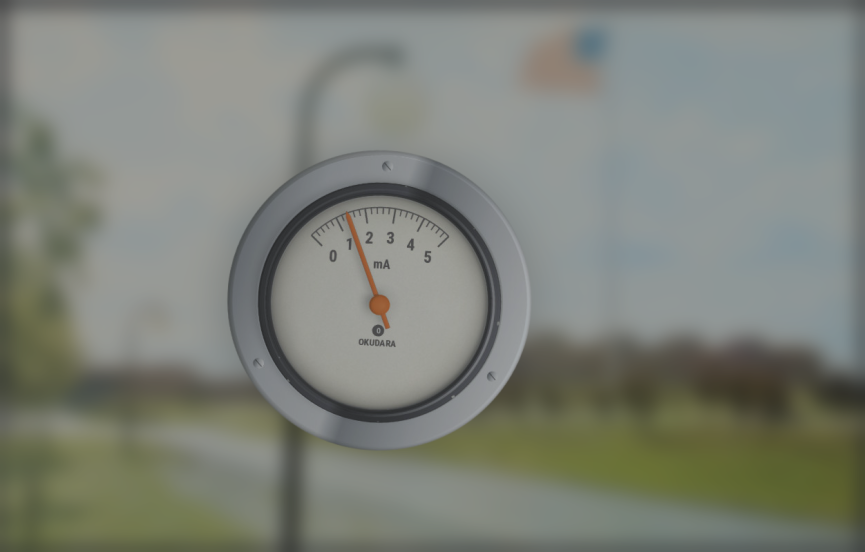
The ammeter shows 1.4,mA
